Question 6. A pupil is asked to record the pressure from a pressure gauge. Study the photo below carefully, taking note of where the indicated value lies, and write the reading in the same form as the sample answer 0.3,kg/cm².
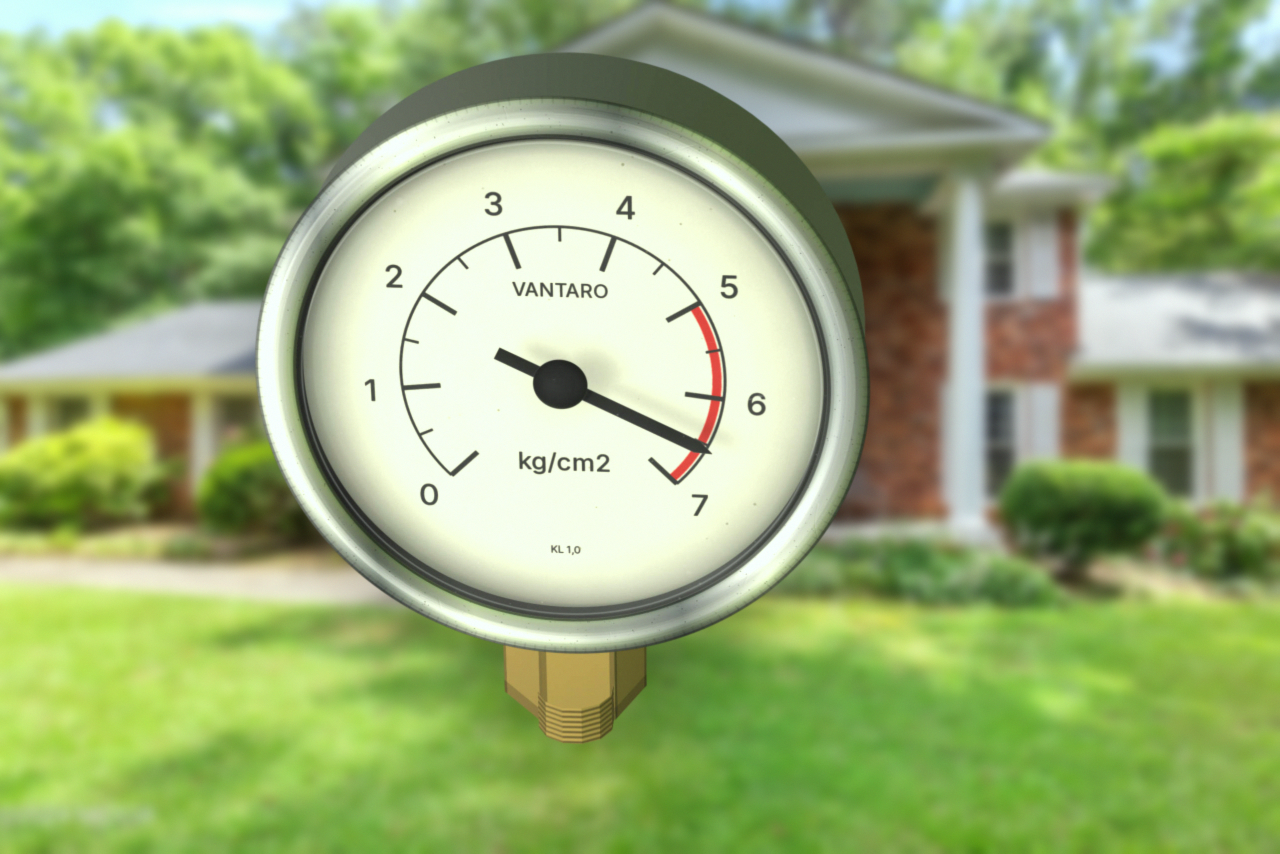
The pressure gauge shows 6.5,kg/cm²
